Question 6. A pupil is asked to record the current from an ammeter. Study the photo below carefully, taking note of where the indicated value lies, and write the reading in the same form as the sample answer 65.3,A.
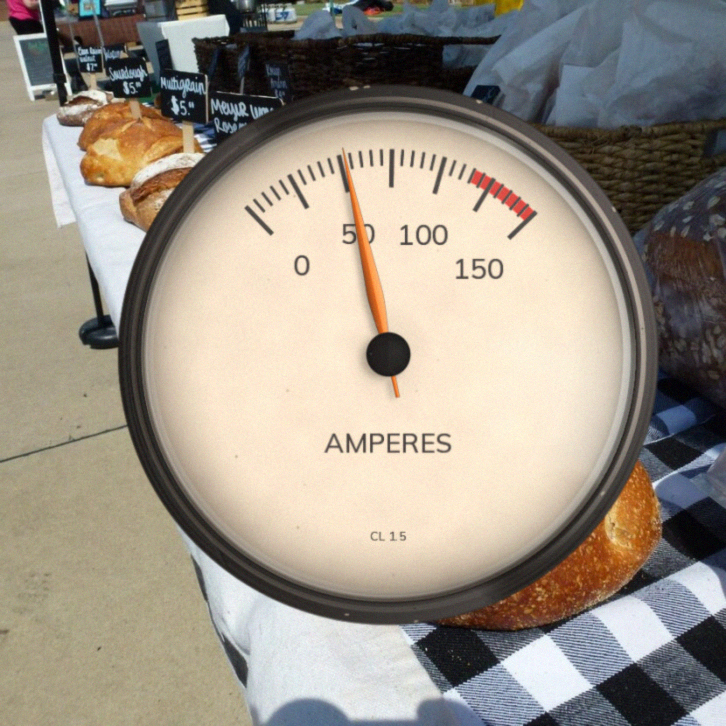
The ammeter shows 52.5,A
